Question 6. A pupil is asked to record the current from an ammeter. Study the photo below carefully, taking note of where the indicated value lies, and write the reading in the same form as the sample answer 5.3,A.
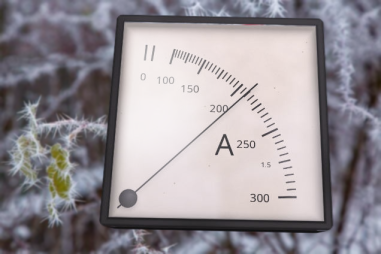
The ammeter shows 210,A
